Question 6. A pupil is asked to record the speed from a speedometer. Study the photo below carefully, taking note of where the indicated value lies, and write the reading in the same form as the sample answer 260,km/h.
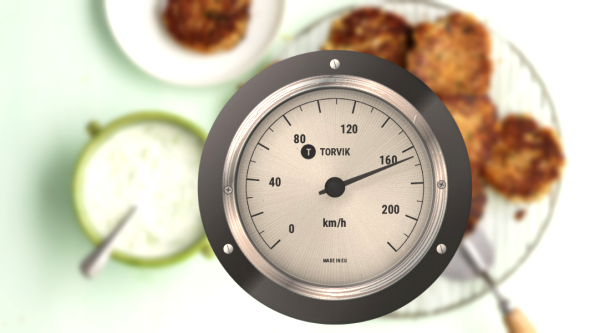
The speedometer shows 165,km/h
